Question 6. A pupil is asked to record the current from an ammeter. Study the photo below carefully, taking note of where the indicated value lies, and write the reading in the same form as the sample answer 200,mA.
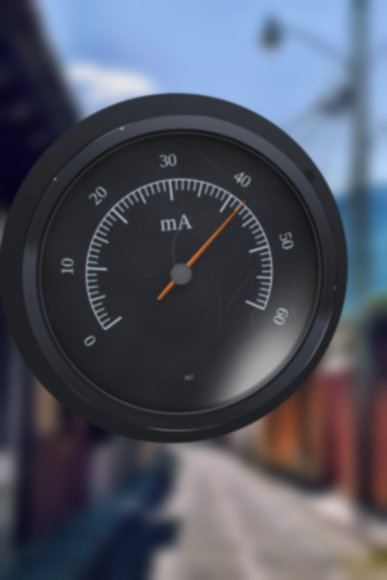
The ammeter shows 42,mA
